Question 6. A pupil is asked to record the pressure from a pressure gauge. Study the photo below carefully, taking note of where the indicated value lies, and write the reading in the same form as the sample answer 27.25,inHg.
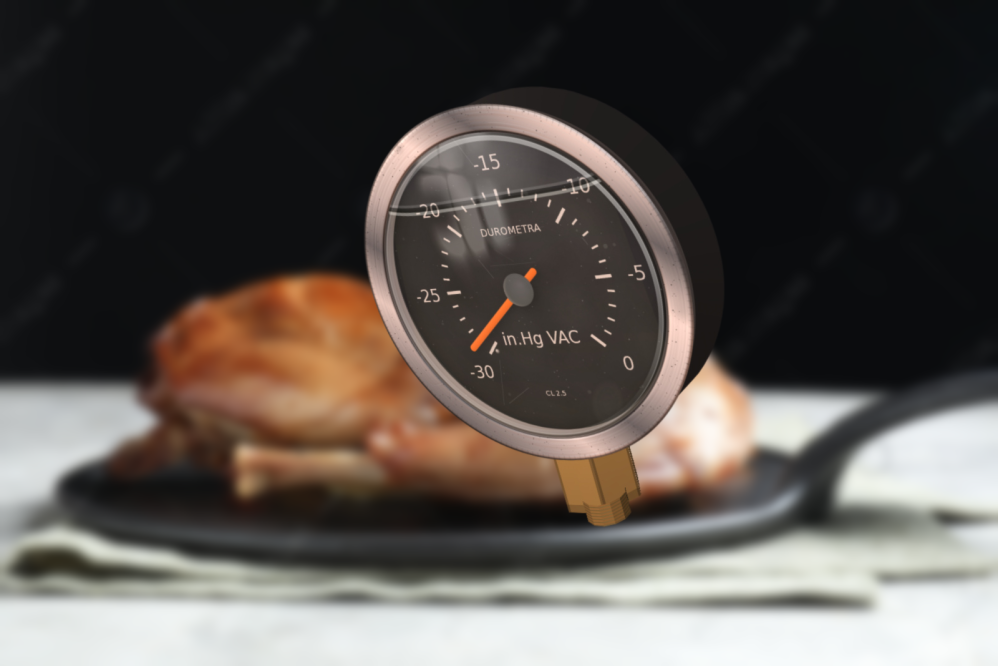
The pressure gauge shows -29,inHg
